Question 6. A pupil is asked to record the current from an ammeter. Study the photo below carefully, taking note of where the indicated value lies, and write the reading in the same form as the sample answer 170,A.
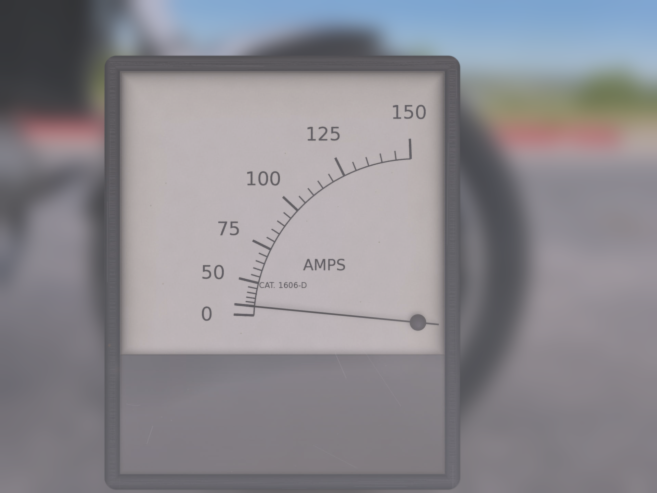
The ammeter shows 25,A
